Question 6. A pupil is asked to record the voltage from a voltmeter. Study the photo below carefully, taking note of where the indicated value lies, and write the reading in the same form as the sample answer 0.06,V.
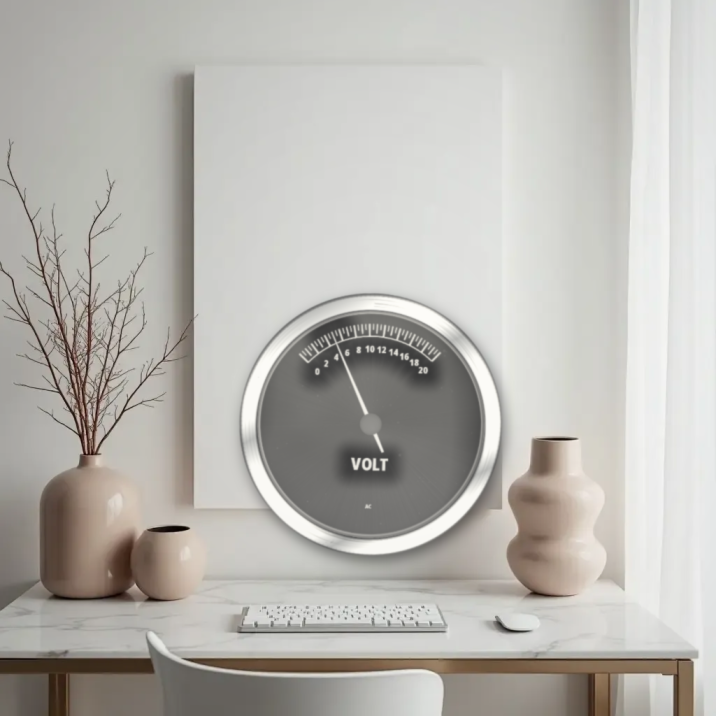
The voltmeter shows 5,V
